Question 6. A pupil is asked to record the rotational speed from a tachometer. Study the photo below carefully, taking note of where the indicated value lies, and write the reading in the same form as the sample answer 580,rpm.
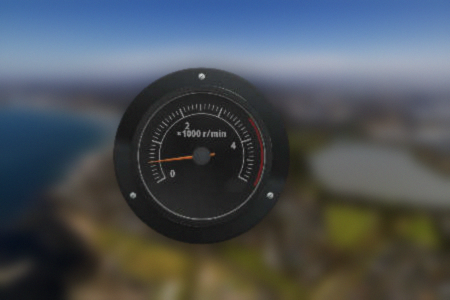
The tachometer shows 500,rpm
